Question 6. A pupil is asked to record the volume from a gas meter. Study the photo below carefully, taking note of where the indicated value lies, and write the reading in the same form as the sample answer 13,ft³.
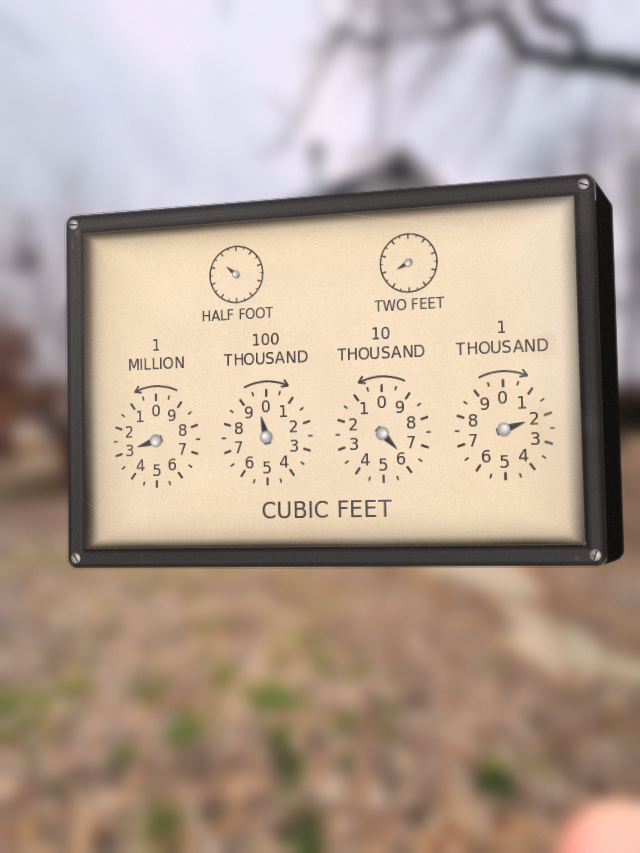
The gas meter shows 296200,ft³
